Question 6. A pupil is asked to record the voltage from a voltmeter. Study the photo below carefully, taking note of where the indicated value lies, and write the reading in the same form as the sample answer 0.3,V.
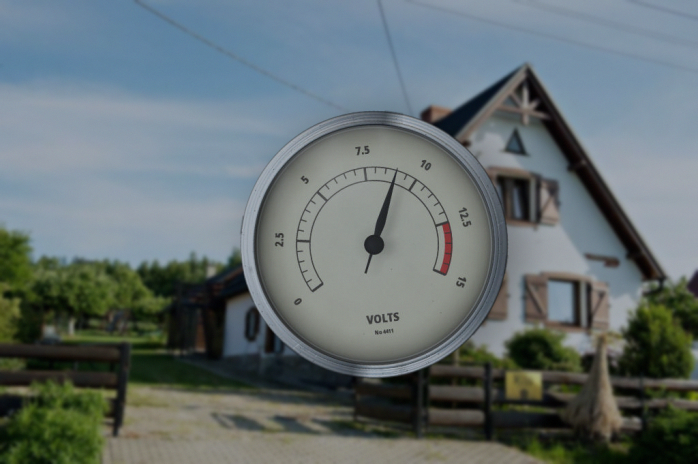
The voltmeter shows 9,V
